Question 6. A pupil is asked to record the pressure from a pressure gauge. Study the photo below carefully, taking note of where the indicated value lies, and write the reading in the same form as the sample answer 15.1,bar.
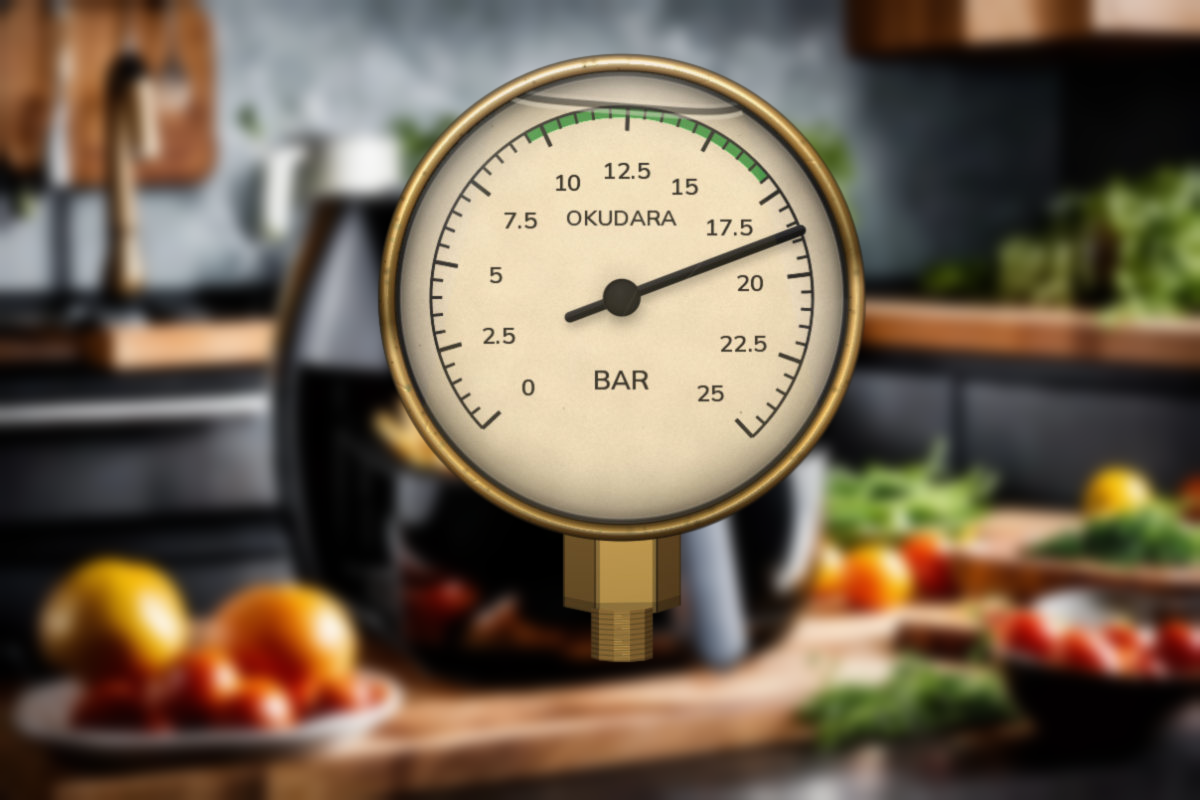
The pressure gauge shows 18.75,bar
